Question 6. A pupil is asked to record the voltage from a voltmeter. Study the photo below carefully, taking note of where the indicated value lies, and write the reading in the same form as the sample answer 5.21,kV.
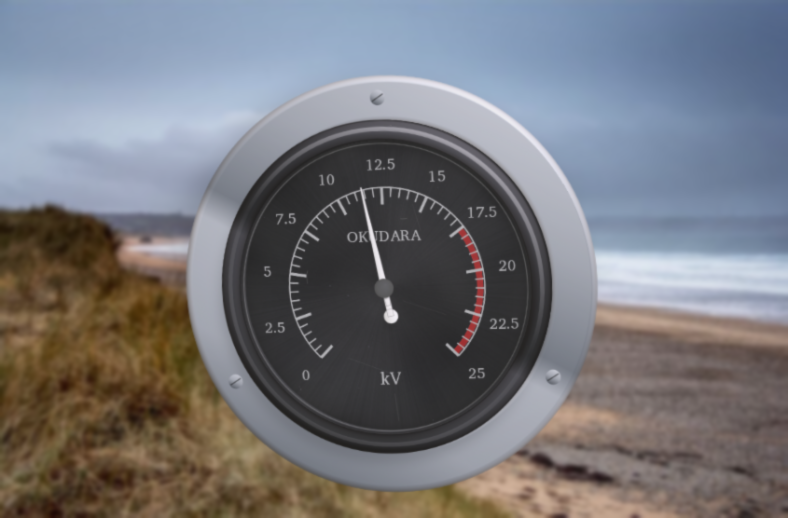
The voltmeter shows 11.5,kV
